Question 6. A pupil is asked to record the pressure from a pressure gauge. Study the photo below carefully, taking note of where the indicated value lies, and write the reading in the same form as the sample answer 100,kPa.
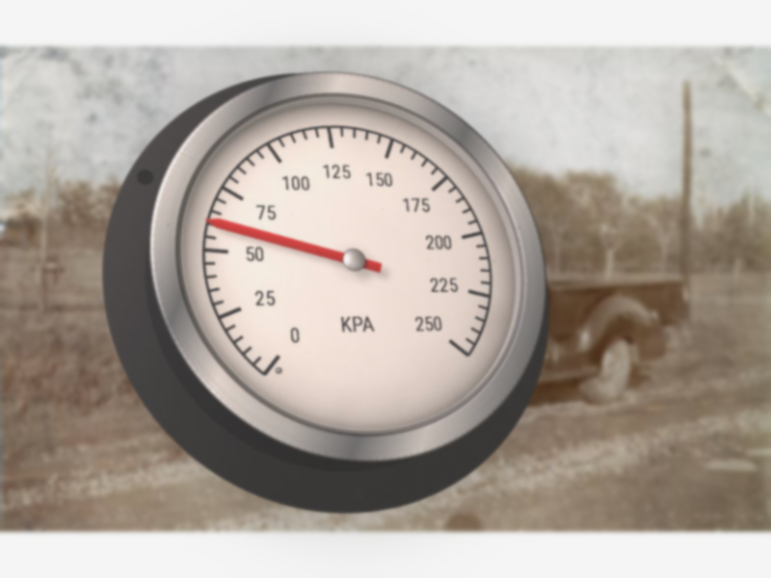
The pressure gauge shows 60,kPa
